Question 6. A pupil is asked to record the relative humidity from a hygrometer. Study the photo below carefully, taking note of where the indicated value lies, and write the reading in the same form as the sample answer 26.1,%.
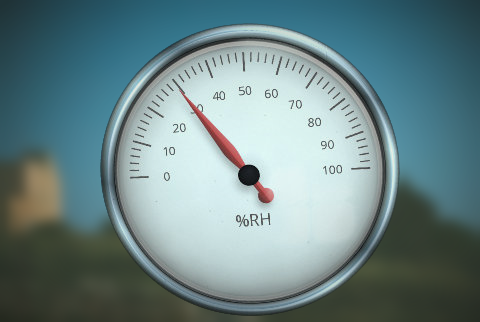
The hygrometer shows 30,%
